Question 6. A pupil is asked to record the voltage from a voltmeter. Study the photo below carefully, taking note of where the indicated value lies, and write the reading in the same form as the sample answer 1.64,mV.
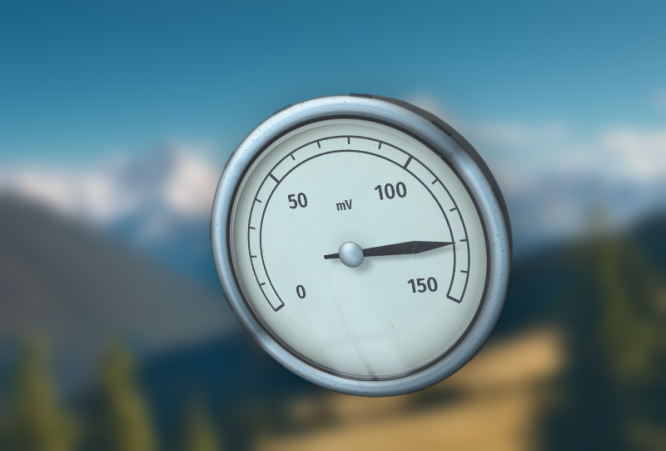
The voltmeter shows 130,mV
